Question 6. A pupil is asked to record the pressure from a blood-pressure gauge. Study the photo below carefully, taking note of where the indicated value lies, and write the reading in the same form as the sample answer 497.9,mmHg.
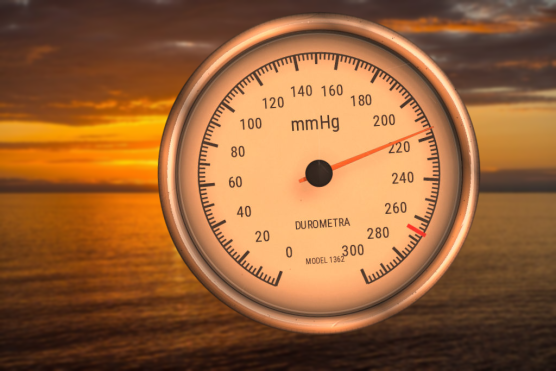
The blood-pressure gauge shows 216,mmHg
